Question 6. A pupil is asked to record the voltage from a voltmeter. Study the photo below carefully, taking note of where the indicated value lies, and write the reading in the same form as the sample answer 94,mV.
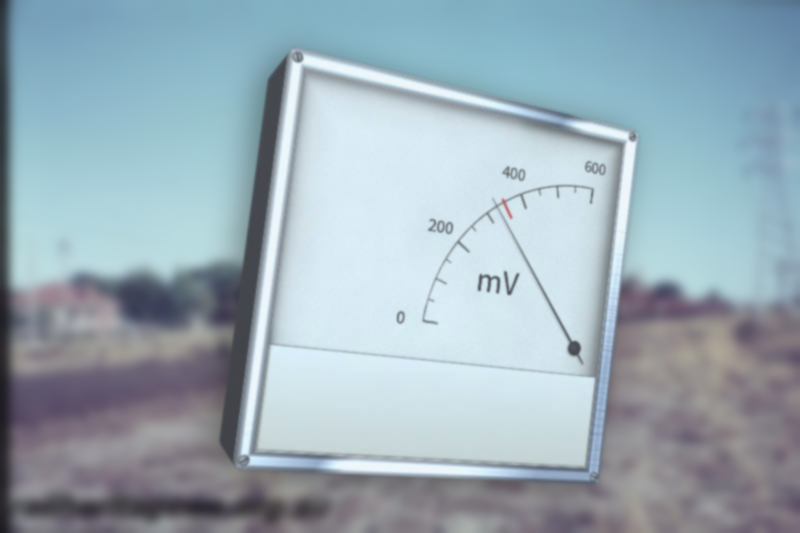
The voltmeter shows 325,mV
